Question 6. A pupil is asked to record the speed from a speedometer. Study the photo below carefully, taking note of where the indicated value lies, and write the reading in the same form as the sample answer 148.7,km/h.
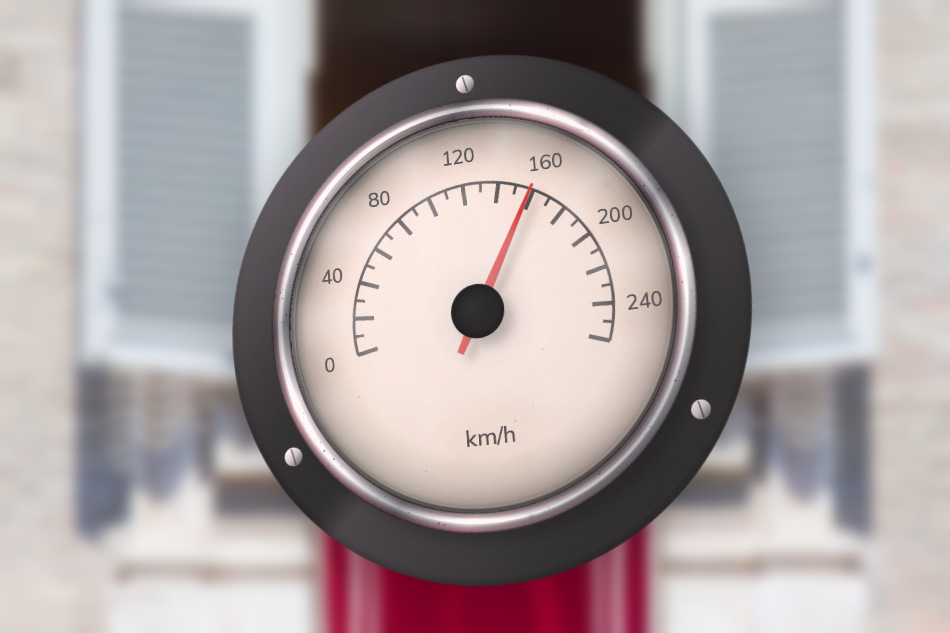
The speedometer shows 160,km/h
